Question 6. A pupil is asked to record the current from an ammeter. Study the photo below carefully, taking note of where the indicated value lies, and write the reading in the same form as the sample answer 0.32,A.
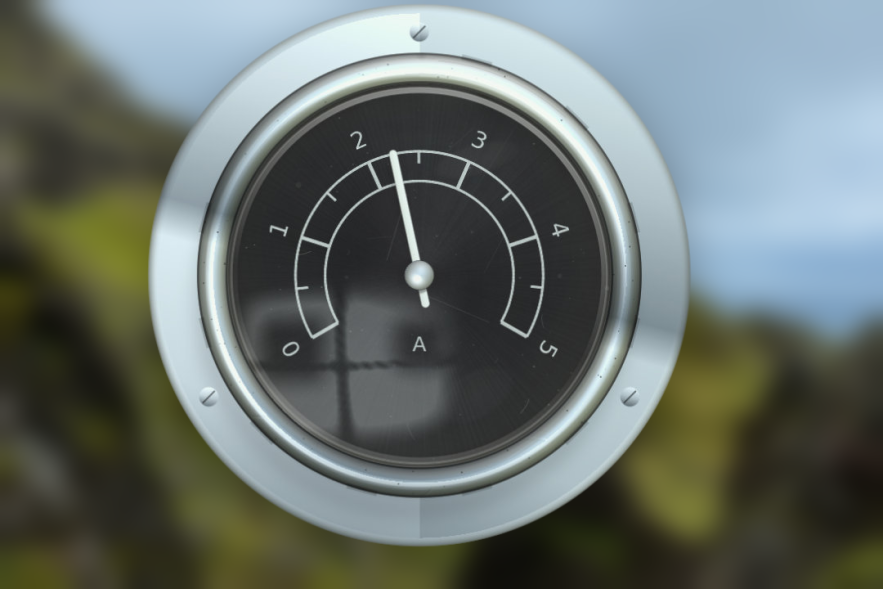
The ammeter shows 2.25,A
